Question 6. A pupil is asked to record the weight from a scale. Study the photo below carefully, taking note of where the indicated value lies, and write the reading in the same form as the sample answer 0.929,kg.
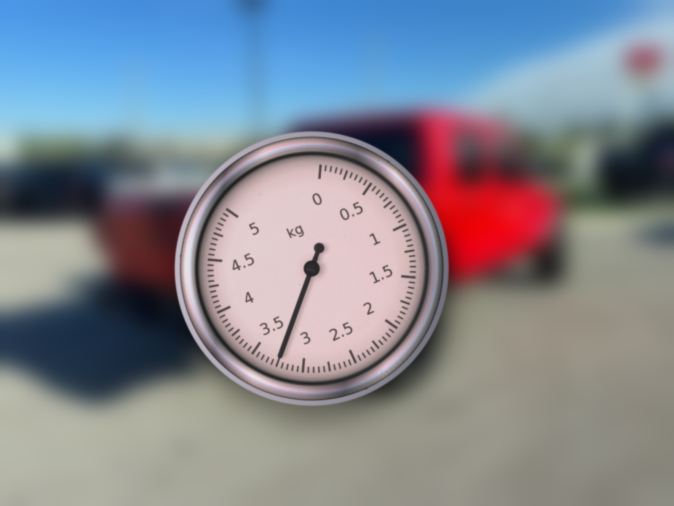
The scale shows 3.25,kg
